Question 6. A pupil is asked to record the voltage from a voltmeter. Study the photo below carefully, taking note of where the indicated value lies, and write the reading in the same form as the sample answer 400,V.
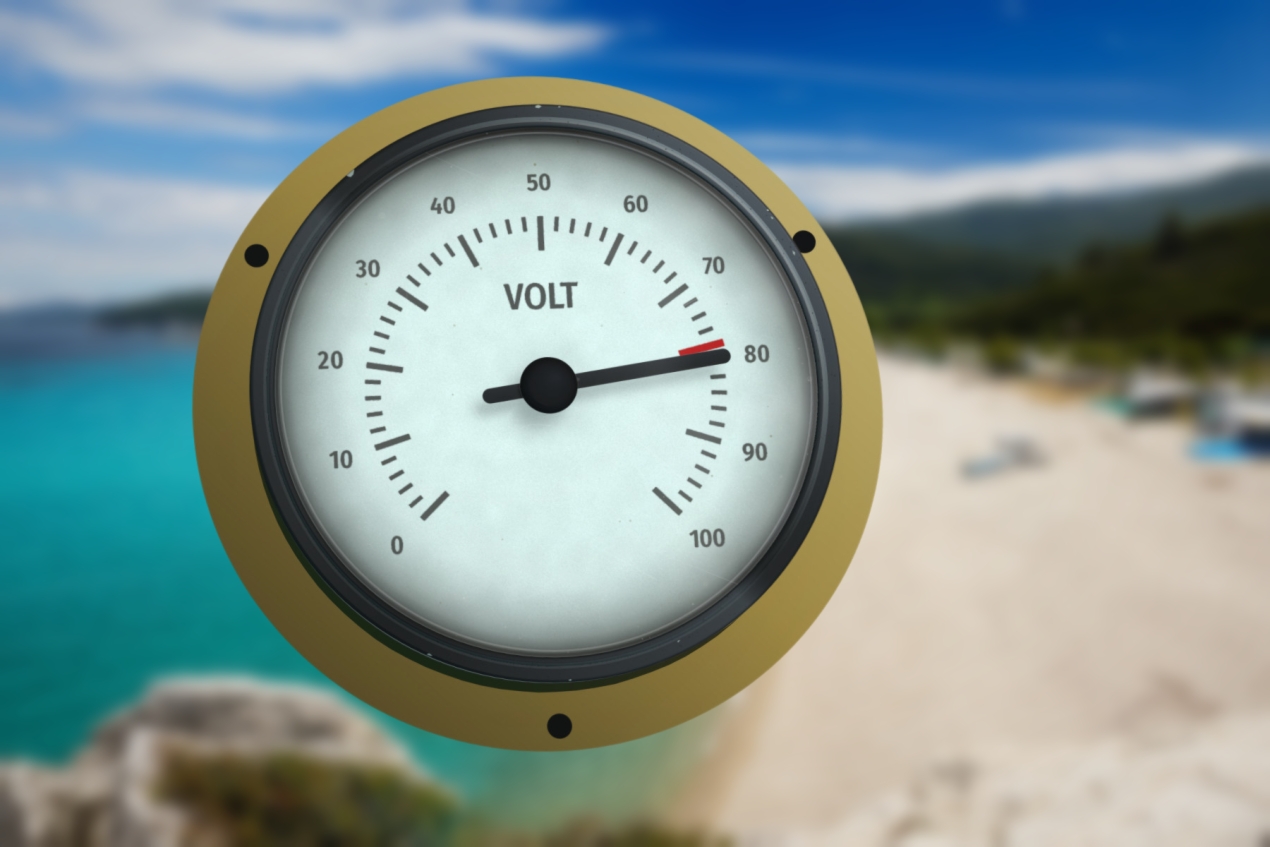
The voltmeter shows 80,V
